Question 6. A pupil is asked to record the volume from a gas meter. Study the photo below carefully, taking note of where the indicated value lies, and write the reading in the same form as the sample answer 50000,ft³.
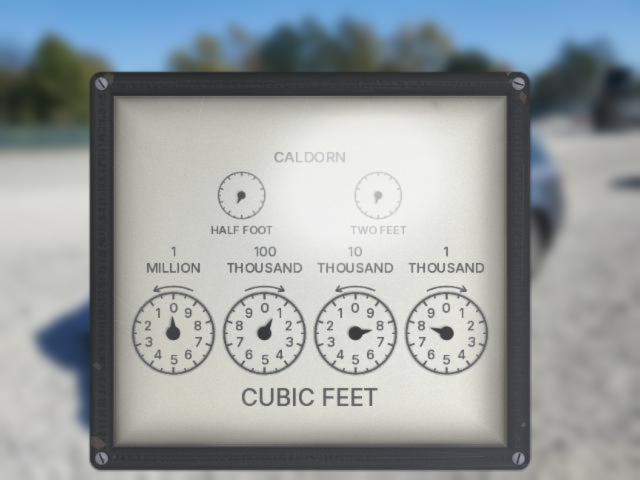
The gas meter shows 7800,ft³
